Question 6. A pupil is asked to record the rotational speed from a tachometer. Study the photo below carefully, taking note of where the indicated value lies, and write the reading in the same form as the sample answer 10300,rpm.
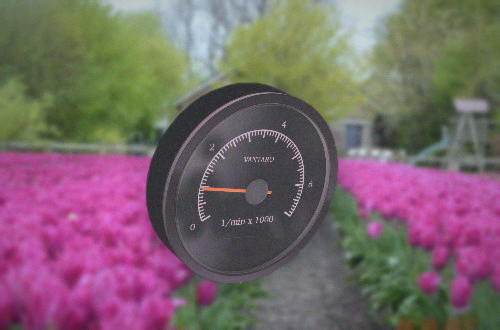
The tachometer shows 1000,rpm
